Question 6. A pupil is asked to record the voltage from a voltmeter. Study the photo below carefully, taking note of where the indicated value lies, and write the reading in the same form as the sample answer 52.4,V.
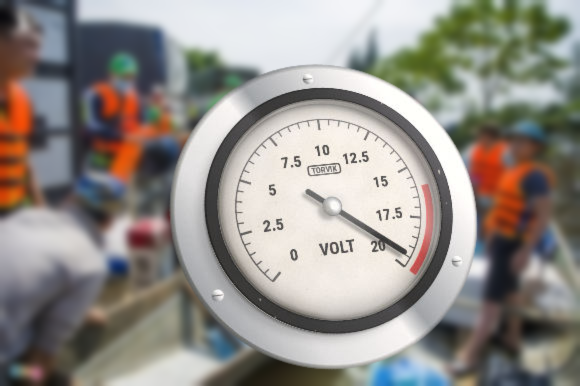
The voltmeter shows 19.5,V
